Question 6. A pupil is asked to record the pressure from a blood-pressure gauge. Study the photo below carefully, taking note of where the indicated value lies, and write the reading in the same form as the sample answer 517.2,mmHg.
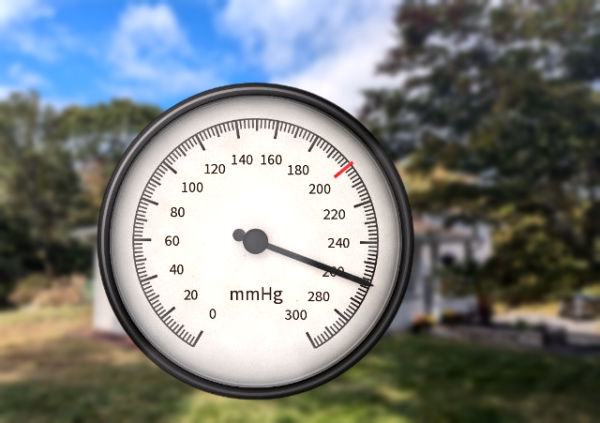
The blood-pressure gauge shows 260,mmHg
